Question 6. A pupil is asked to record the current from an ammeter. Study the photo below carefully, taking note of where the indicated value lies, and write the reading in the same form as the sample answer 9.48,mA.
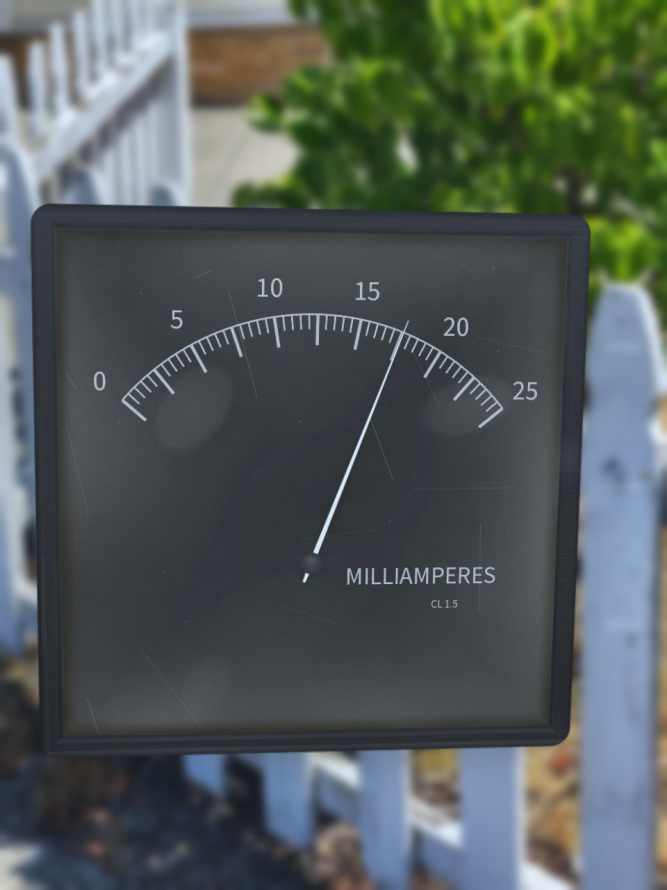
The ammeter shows 17.5,mA
